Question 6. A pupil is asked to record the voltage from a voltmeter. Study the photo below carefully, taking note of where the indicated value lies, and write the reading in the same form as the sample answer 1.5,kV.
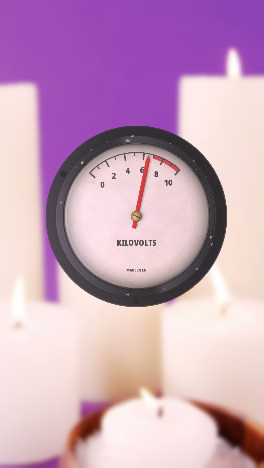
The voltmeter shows 6.5,kV
